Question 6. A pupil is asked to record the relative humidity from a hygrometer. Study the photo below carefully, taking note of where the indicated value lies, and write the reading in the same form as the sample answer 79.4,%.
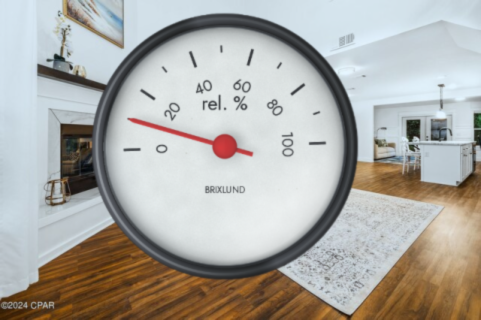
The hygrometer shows 10,%
